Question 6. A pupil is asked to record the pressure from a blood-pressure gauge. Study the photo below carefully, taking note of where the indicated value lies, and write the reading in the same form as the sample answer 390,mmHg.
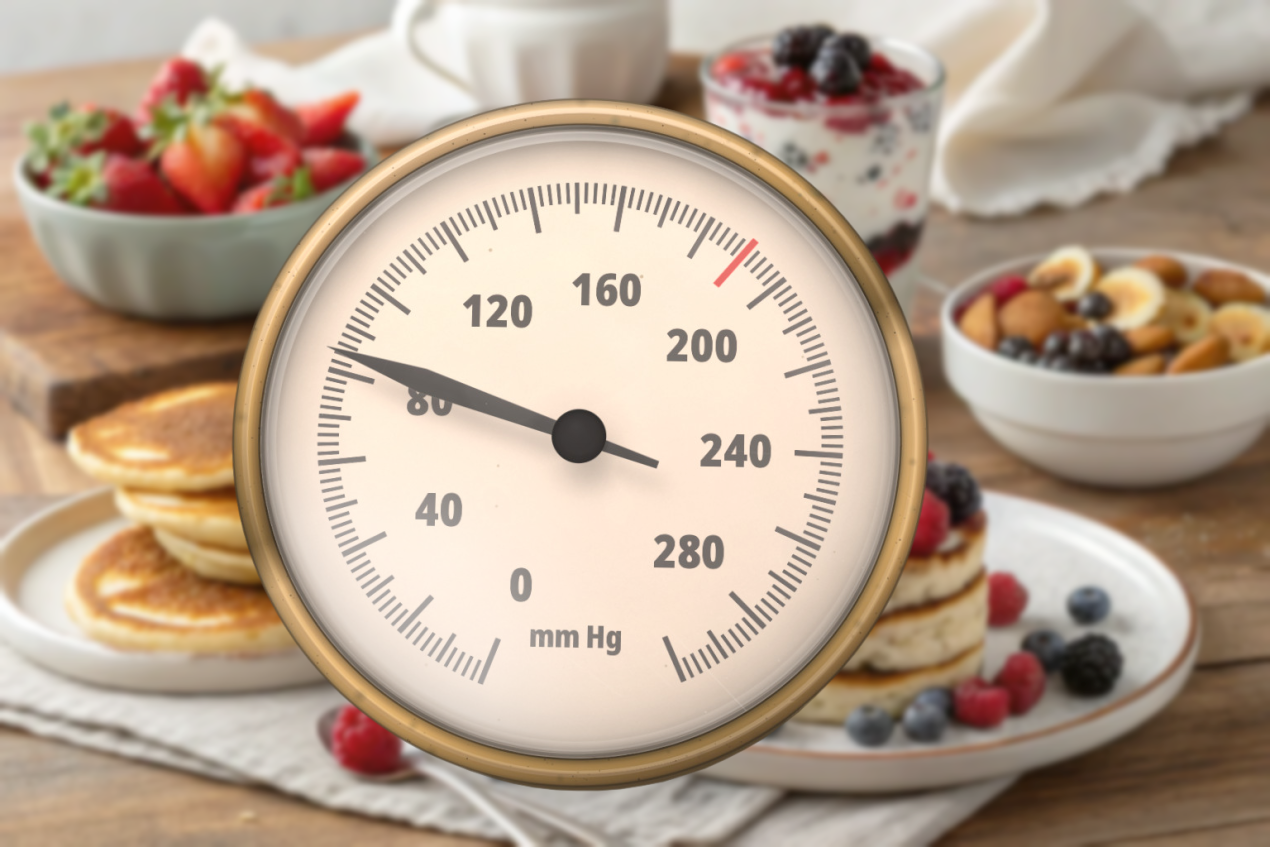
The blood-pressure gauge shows 84,mmHg
